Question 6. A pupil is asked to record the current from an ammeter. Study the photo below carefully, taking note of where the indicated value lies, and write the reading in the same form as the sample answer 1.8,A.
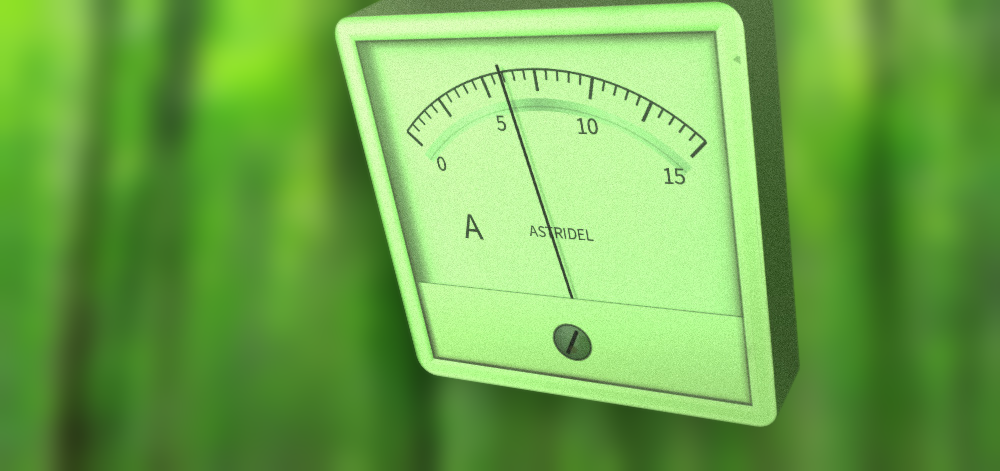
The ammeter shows 6,A
